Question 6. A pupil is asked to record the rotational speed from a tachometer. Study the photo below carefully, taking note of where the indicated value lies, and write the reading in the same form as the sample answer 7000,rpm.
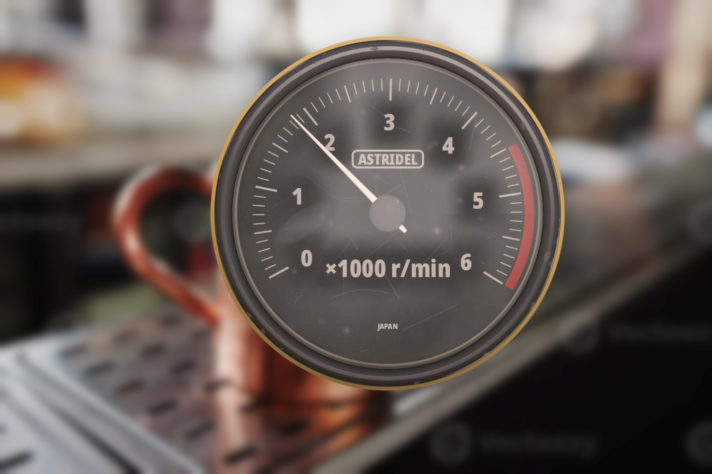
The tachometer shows 1850,rpm
